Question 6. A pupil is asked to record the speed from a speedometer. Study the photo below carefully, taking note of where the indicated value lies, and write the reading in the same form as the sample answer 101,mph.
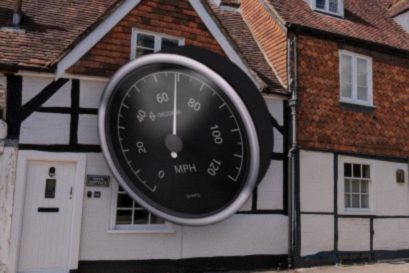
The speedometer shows 70,mph
